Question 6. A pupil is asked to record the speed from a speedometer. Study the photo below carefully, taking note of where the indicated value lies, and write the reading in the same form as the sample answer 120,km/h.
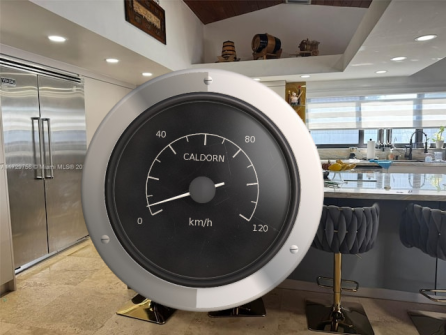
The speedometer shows 5,km/h
